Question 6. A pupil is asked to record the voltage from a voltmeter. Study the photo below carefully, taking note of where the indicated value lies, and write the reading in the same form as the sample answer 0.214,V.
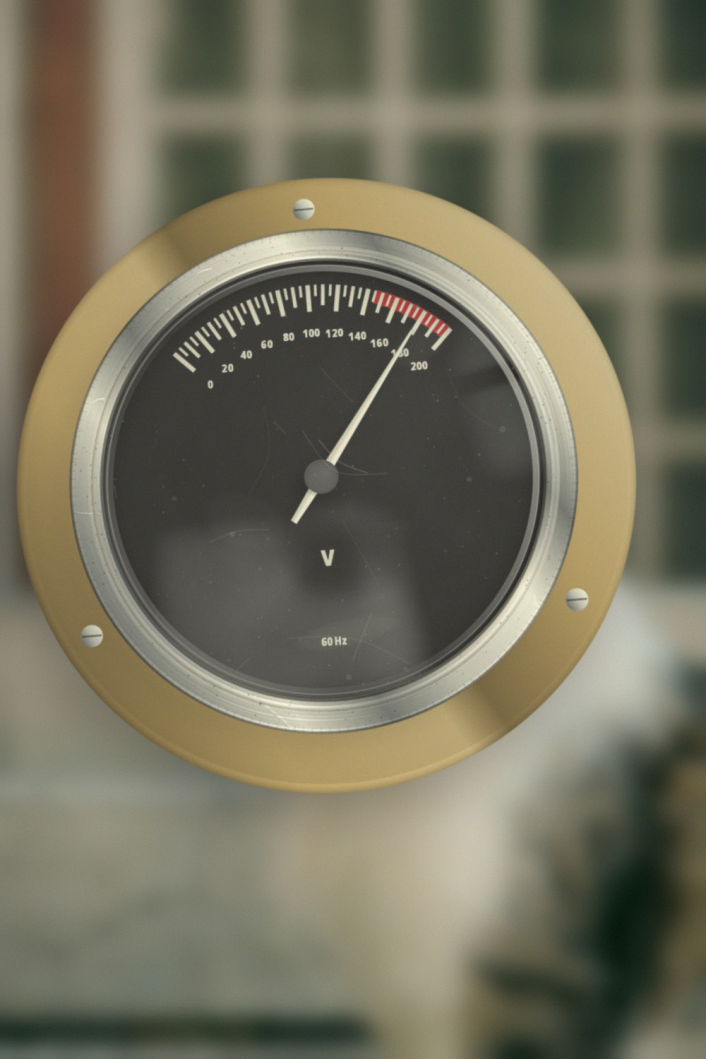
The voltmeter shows 180,V
